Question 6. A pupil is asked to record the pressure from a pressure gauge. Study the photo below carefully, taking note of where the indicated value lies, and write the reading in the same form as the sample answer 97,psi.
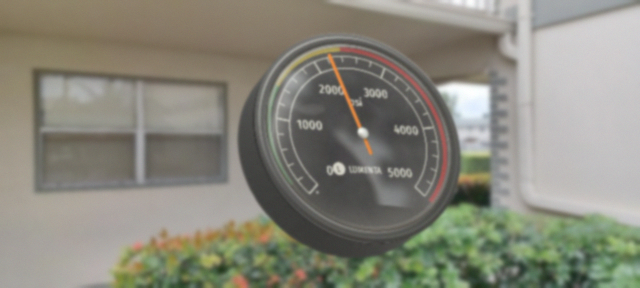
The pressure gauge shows 2200,psi
